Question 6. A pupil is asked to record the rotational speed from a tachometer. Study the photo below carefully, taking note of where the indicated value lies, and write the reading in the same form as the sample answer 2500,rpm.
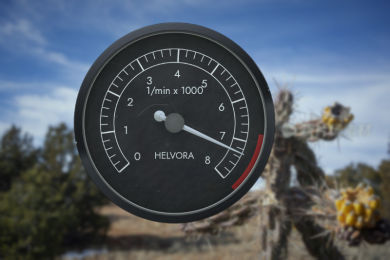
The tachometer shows 7300,rpm
